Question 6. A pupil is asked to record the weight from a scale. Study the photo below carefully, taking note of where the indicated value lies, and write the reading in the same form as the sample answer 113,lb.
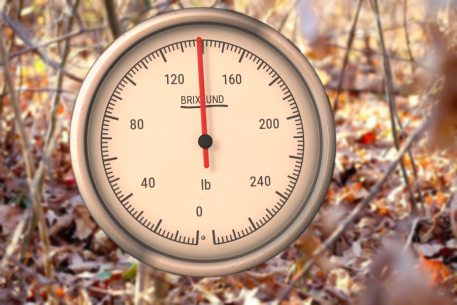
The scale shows 138,lb
